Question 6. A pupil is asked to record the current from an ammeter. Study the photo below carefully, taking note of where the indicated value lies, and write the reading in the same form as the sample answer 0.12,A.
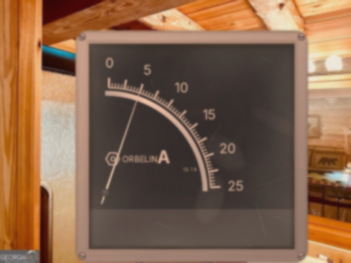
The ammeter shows 5,A
